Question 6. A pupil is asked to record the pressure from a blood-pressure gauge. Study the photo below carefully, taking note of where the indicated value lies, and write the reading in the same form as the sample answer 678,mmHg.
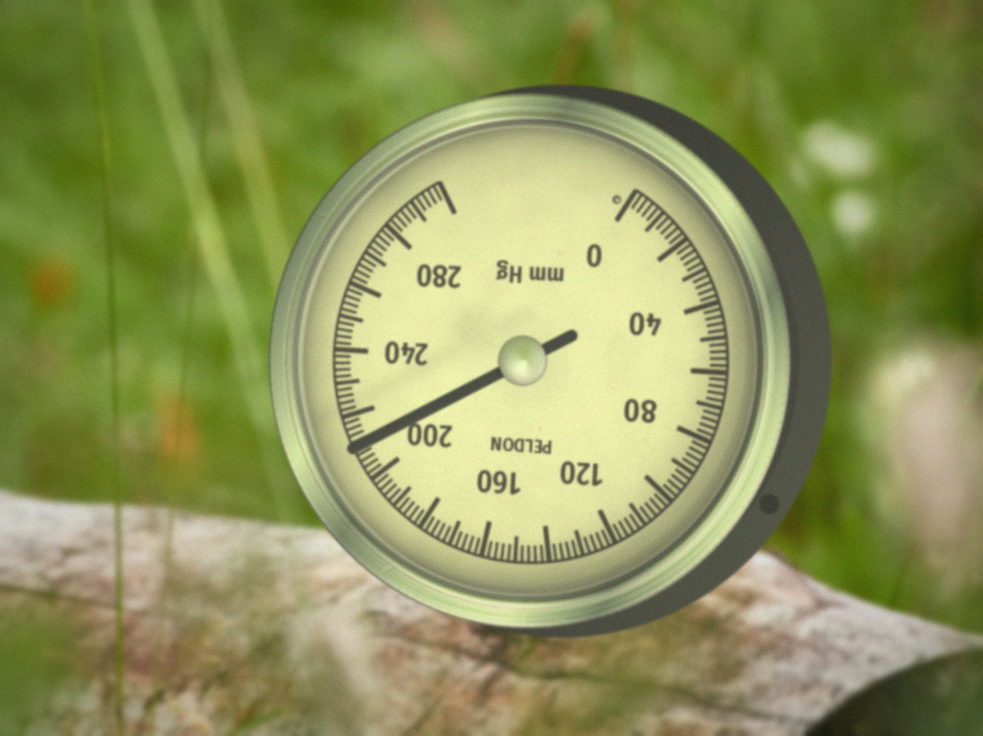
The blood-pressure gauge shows 210,mmHg
